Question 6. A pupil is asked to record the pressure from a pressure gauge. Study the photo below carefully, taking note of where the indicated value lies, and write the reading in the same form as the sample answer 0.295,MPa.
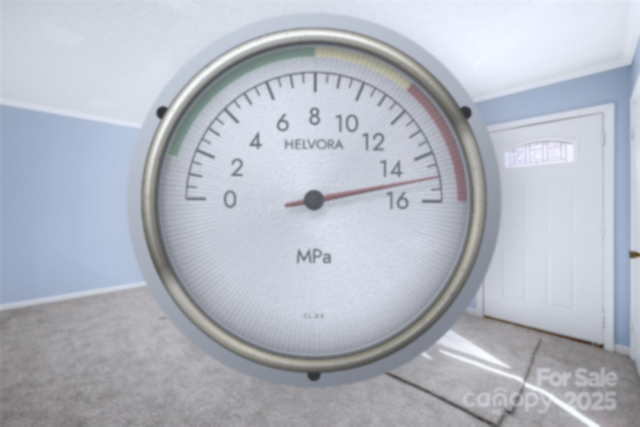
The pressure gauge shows 15,MPa
